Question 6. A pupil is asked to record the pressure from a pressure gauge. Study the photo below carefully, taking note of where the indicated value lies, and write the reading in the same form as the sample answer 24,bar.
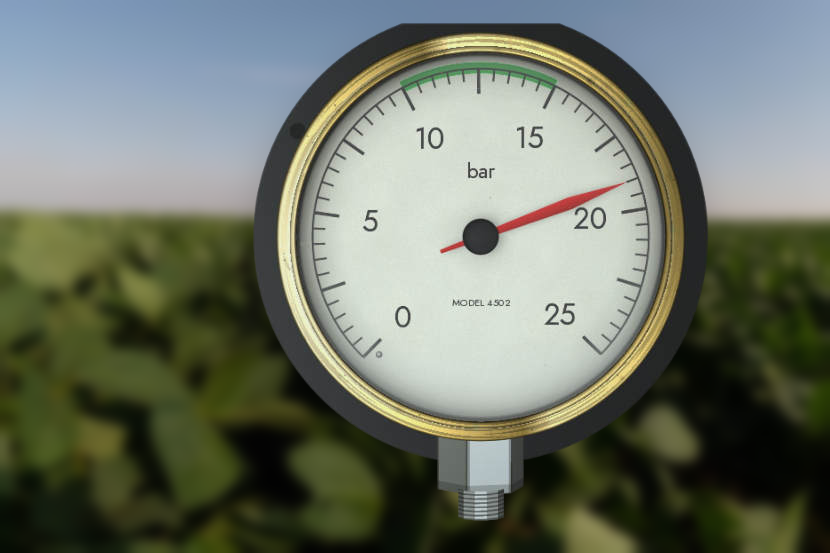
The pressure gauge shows 19,bar
